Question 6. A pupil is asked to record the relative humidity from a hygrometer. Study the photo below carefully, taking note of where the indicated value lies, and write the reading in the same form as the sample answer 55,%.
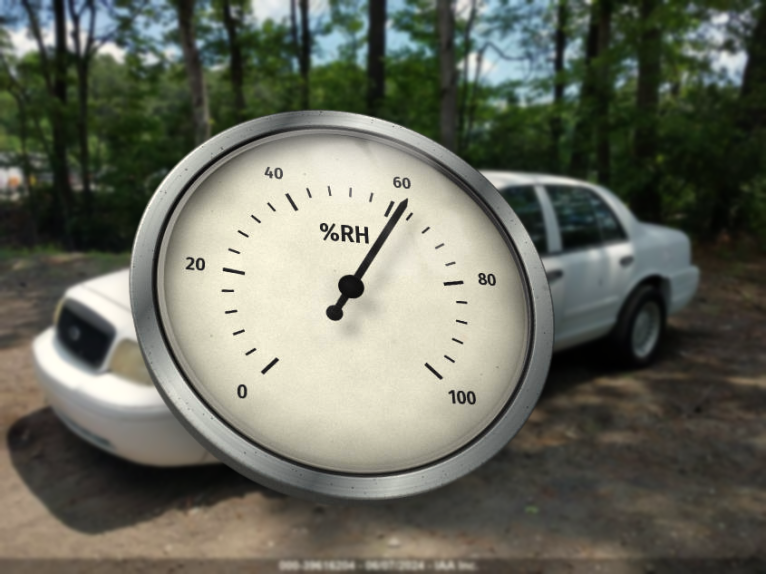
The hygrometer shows 62,%
